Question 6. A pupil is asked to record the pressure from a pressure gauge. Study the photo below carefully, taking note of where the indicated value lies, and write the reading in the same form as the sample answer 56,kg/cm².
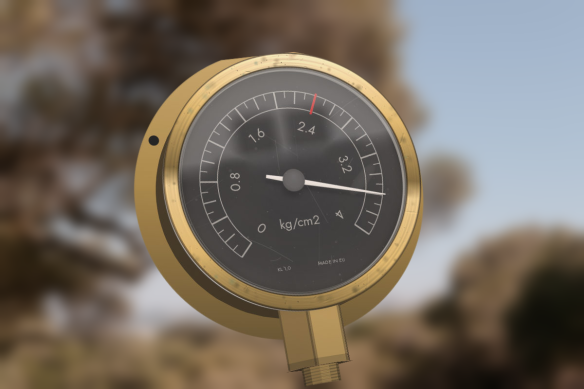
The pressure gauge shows 3.6,kg/cm²
